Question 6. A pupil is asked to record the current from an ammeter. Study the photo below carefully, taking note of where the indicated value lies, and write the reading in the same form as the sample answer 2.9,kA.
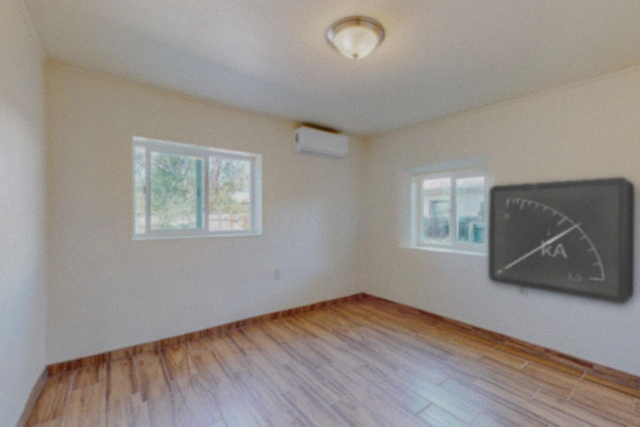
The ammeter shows 1.1,kA
